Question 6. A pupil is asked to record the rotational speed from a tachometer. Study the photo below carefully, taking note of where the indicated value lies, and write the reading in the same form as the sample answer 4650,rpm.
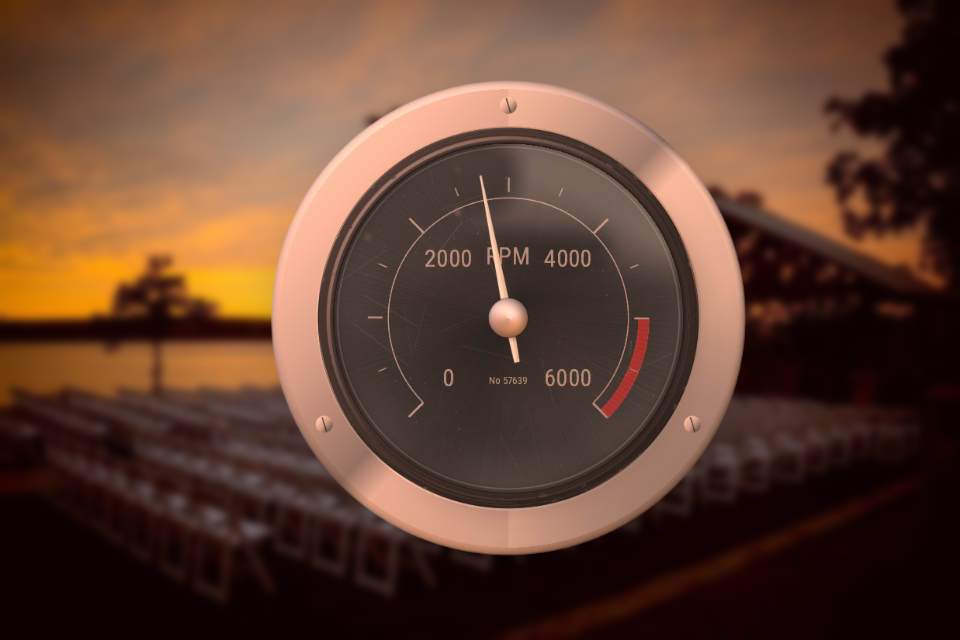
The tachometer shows 2750,rpm
